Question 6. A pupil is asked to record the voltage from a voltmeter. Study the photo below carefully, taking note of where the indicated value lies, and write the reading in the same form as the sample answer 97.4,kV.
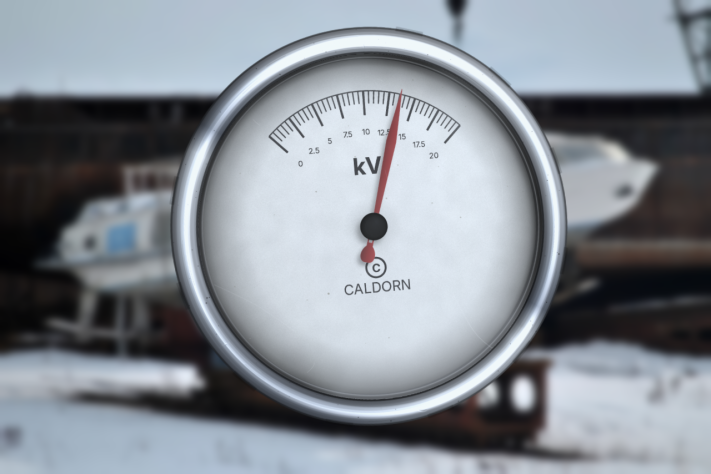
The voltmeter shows 13.5,kV
